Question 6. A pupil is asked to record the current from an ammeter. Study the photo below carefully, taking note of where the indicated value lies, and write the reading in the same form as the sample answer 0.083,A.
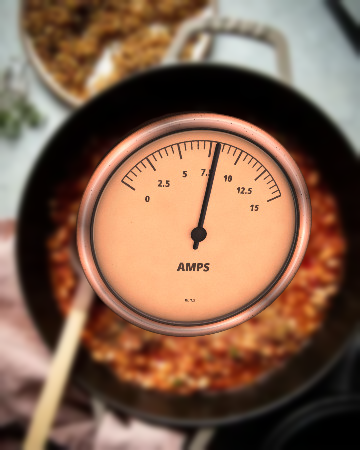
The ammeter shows 8,A
